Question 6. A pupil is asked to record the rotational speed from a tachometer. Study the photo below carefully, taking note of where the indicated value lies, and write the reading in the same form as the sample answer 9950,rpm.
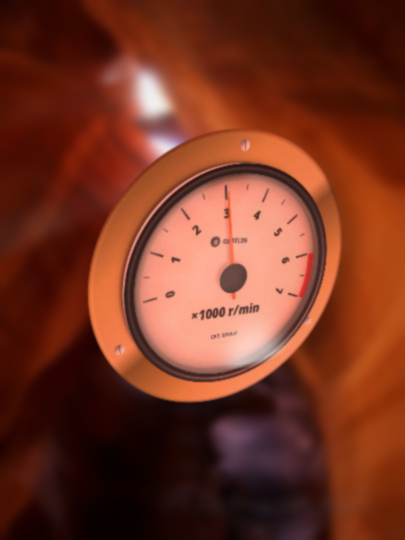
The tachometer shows 3000,rpm
